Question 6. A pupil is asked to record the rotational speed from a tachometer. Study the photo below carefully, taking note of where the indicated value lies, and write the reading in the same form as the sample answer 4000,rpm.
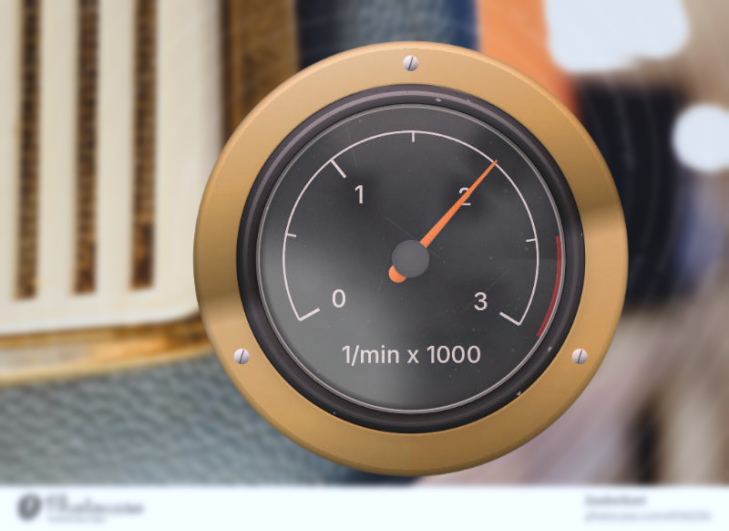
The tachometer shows 2000,rpm
